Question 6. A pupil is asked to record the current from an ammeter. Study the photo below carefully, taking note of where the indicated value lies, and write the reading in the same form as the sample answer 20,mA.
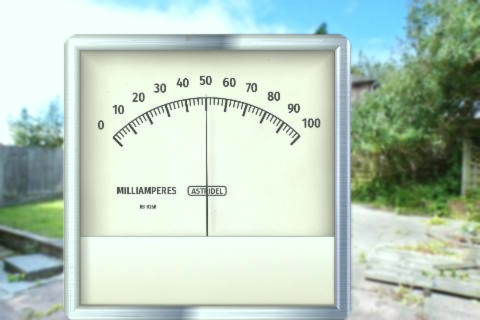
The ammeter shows 50,mA
